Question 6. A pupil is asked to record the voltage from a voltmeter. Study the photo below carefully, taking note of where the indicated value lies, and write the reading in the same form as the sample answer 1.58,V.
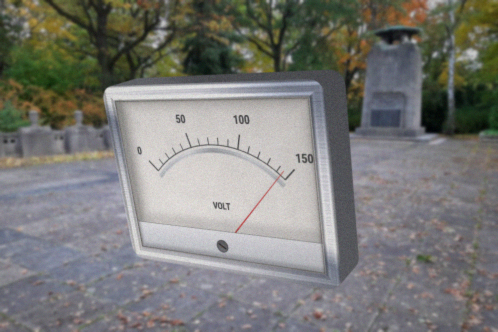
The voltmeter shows 145,V
